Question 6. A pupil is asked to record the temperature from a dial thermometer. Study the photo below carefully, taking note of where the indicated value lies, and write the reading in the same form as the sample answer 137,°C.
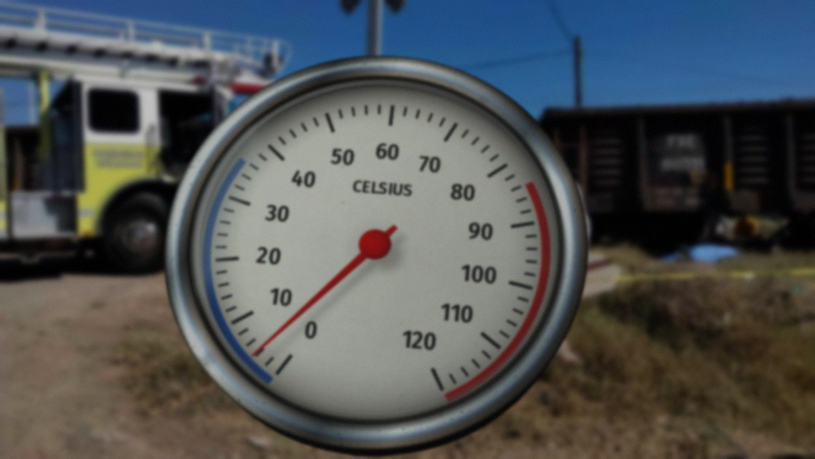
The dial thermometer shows 4,°C
